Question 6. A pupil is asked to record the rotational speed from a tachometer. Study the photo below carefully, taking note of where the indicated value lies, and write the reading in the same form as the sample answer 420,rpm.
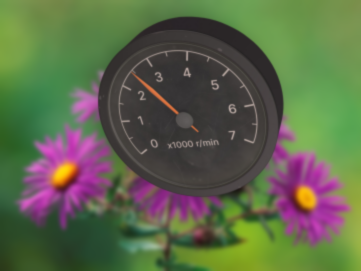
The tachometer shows 2500,rpm
